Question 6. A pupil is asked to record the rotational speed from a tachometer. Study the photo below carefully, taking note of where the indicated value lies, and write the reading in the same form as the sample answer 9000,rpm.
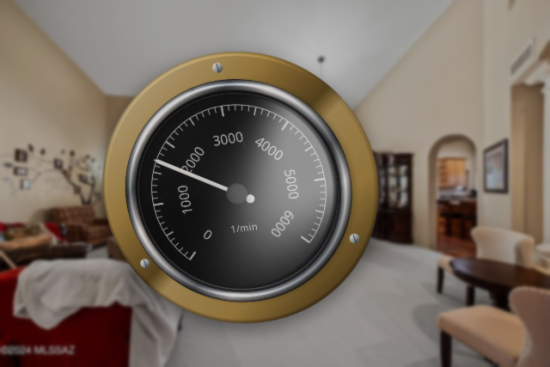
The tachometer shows 1700,rpm
